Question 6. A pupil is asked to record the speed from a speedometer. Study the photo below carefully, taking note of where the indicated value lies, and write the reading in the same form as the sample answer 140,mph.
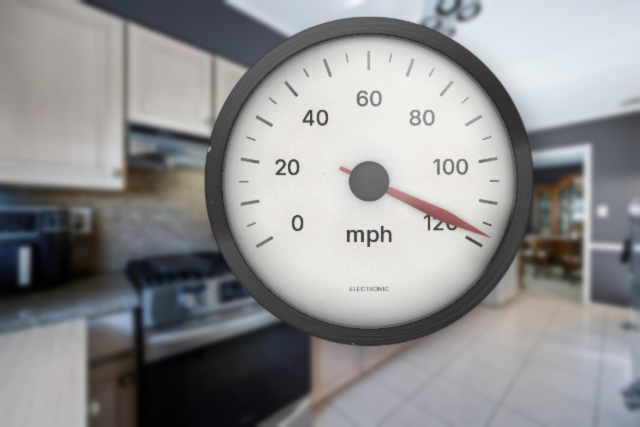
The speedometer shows 117.5,mph
